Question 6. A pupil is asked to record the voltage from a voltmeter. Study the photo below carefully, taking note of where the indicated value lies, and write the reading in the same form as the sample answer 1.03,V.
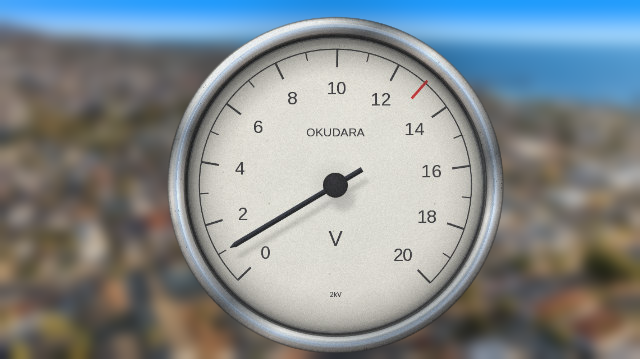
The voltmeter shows 1,V
